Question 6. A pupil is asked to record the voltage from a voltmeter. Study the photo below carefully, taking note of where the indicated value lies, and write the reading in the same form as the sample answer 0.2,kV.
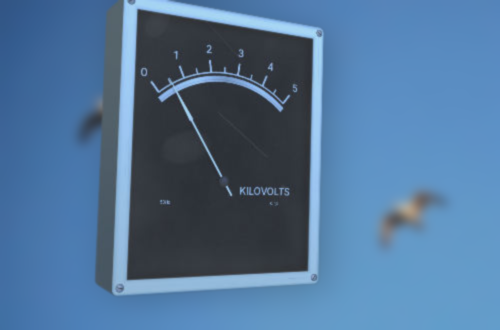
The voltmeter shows 0.5,kV
